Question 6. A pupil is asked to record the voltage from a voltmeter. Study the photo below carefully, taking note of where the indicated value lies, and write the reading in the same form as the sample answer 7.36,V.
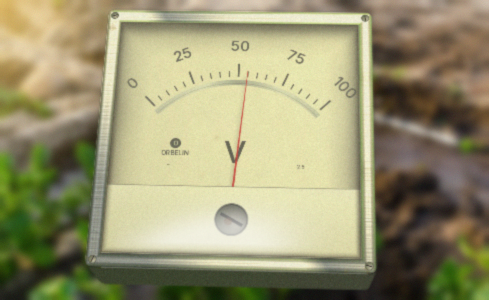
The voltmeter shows 55,V
